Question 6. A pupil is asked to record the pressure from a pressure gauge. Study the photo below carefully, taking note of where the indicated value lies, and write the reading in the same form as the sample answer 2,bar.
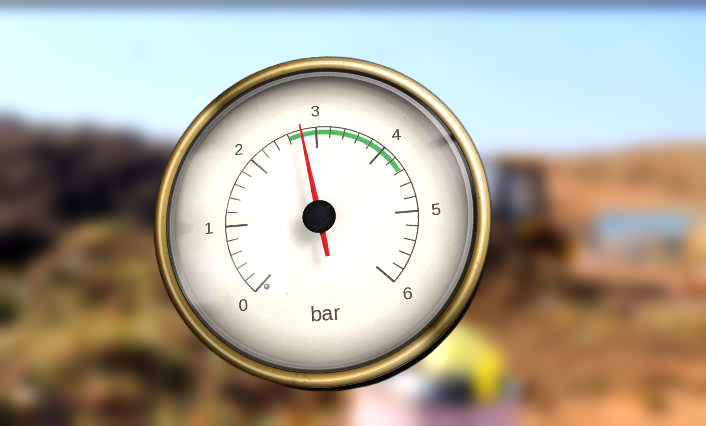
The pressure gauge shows 2.8,bar
